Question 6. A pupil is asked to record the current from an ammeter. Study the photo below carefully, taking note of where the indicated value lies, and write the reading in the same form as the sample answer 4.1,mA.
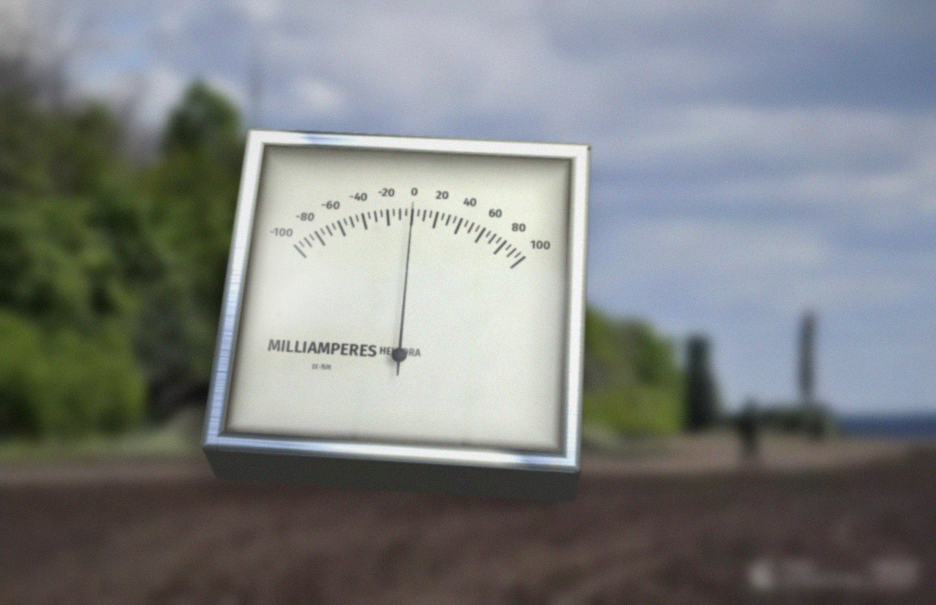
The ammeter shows 0,mA
